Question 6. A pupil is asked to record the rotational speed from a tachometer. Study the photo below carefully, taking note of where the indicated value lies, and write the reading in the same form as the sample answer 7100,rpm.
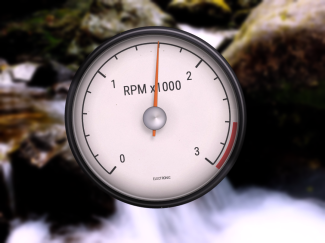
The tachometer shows 1600,rpm
